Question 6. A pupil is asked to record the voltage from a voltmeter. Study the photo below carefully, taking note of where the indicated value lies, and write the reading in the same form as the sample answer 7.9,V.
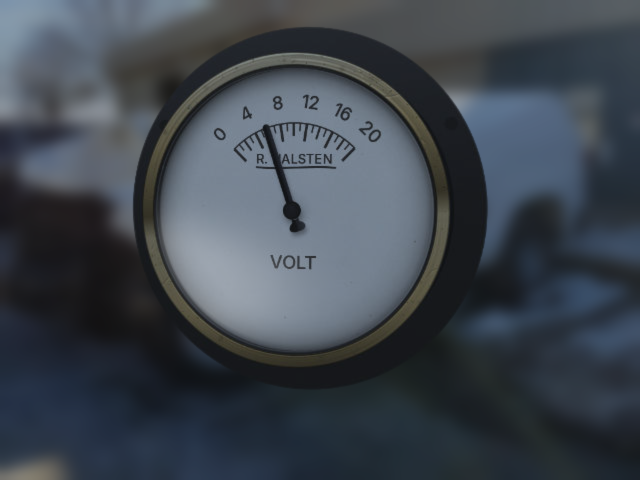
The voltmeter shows 6,V
